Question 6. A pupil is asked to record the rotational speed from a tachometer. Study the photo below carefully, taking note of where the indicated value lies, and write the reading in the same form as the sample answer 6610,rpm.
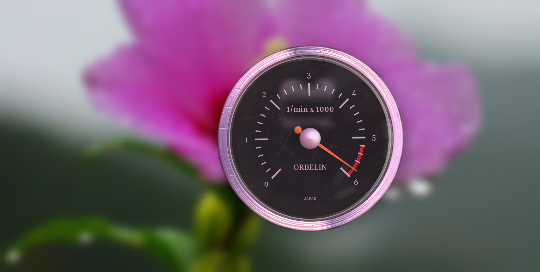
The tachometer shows 5800,rpm
